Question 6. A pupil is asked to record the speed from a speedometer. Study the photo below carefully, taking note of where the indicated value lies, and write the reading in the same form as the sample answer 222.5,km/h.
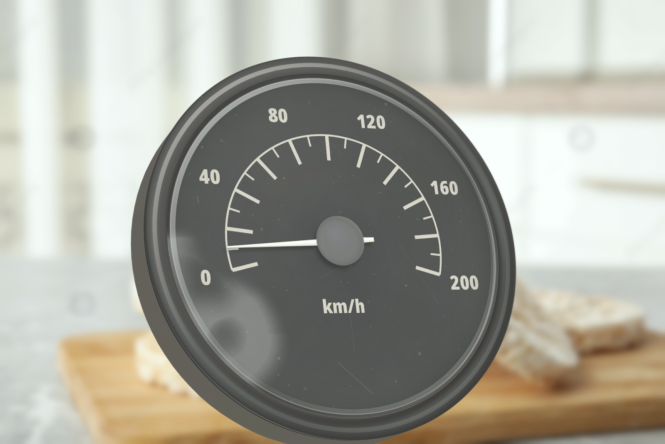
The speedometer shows 10,km/h
